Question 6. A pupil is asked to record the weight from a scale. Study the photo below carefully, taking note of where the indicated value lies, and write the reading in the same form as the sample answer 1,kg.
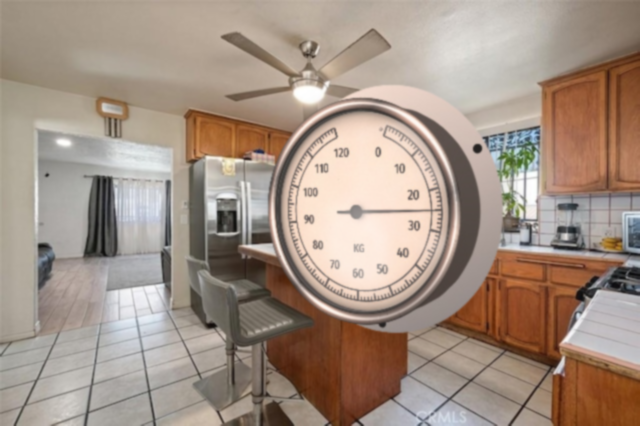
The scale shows 25,kg
